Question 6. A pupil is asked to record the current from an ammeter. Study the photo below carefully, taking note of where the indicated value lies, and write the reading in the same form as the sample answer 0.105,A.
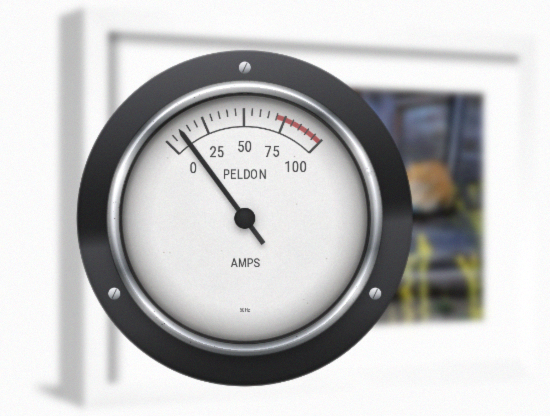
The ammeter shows 10,A
